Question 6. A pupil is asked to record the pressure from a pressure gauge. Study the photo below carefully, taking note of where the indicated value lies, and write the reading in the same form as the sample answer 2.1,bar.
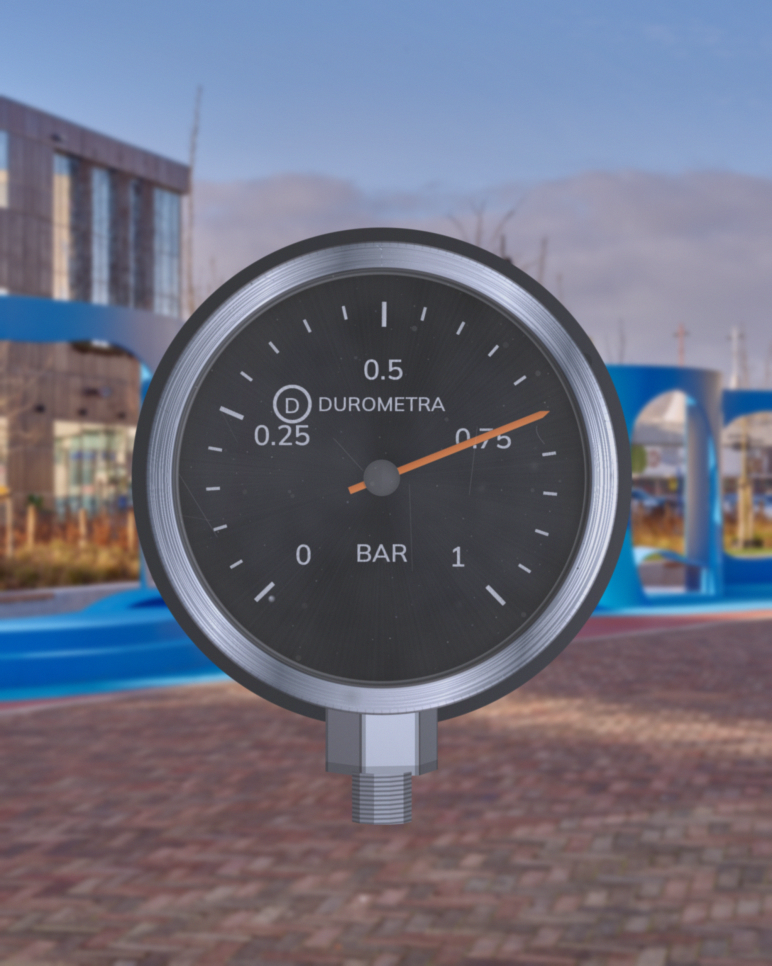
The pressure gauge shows 0.75,bar
